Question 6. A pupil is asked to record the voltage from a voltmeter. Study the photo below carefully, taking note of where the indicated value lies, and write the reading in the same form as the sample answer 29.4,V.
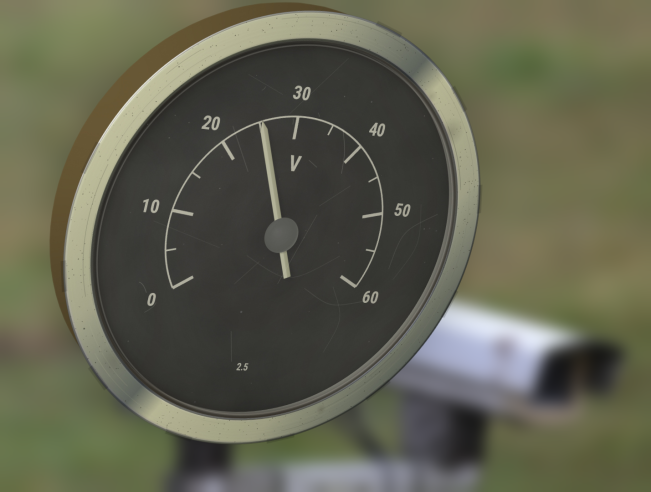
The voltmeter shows 25,V
